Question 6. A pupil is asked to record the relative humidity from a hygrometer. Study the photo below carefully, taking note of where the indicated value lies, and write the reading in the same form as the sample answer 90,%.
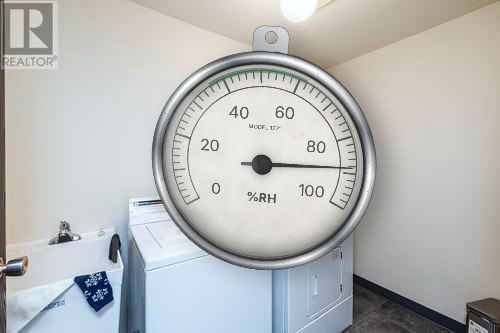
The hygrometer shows 88,%
